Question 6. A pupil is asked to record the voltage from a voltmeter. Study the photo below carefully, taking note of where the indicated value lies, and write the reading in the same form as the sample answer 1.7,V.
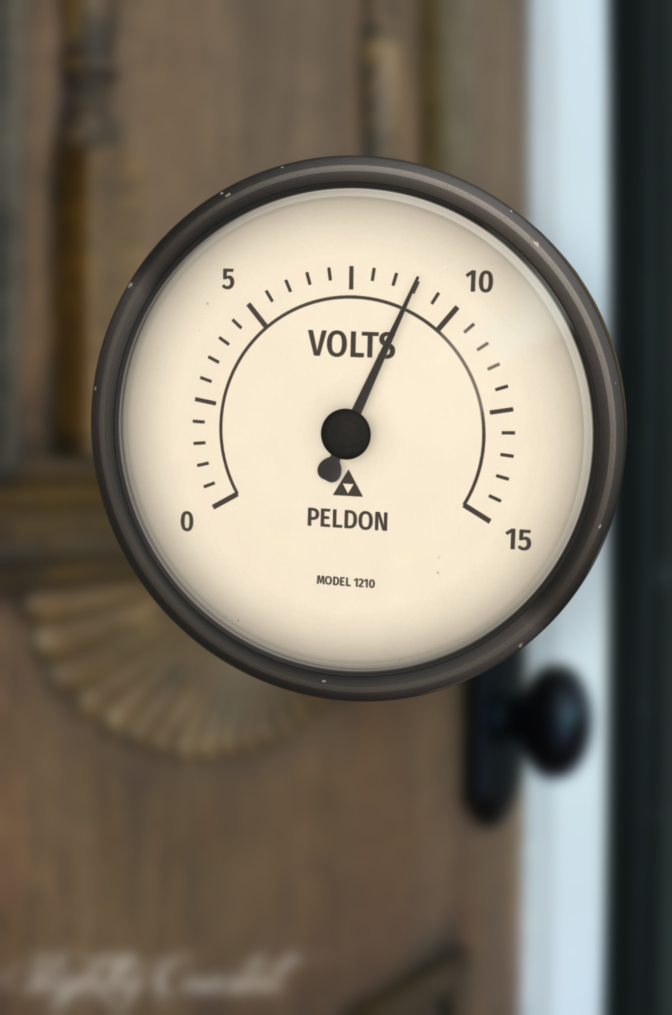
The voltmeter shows 9,V
